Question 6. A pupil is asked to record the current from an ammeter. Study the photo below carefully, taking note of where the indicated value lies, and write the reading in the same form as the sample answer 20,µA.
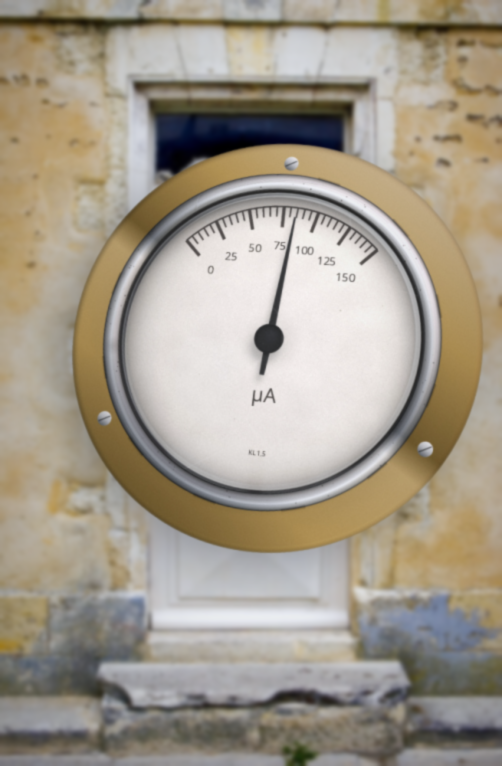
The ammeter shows 85,µA
